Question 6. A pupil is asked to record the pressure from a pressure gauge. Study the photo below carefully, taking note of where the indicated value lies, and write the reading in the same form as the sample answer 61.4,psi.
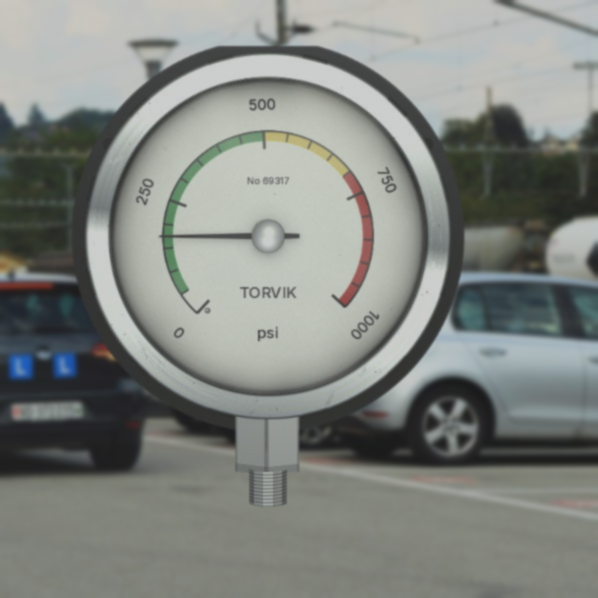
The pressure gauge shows 175,psi
